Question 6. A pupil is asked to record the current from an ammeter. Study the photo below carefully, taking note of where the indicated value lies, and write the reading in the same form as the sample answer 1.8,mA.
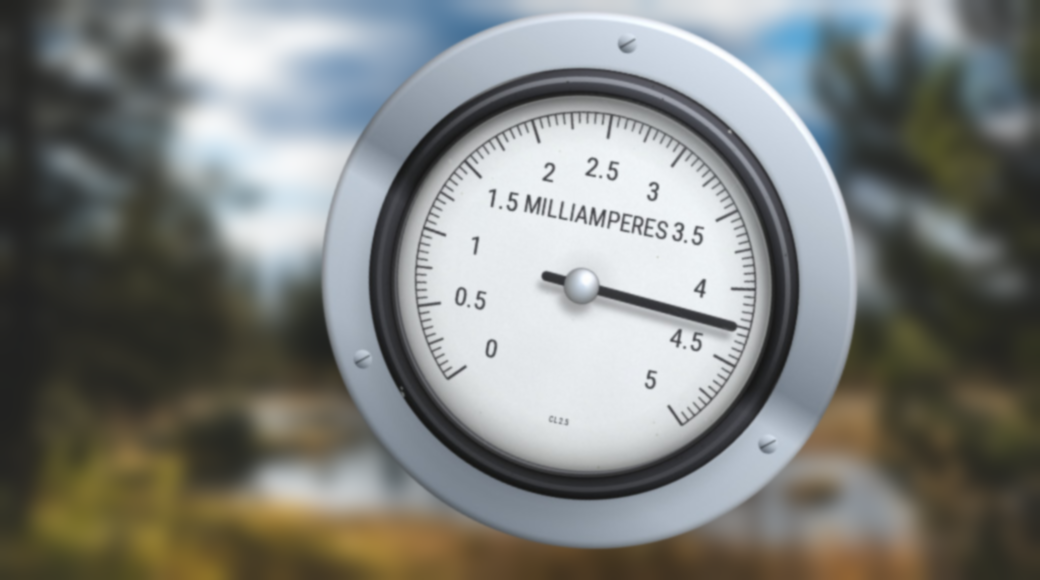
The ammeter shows 4.25,mA
